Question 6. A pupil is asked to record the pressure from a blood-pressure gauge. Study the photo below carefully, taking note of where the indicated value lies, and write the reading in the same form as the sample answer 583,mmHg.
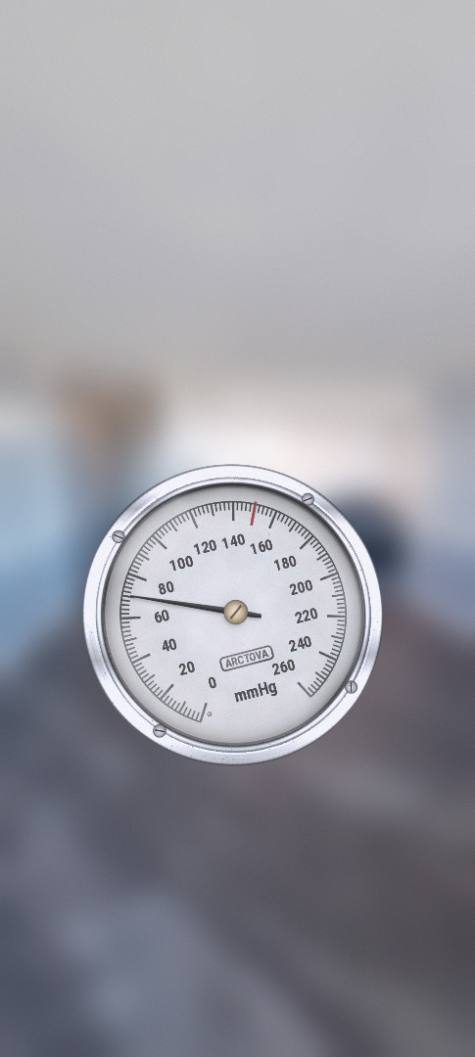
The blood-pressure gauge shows 70,mmHg
